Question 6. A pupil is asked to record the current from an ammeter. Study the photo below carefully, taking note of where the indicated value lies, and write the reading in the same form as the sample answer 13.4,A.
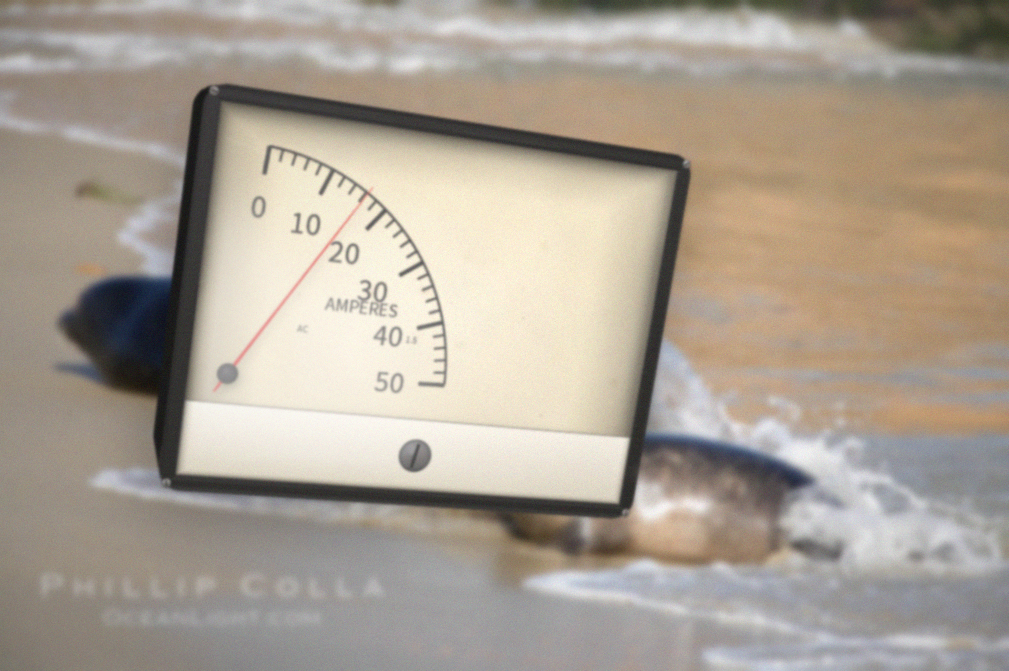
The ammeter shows 16,A
